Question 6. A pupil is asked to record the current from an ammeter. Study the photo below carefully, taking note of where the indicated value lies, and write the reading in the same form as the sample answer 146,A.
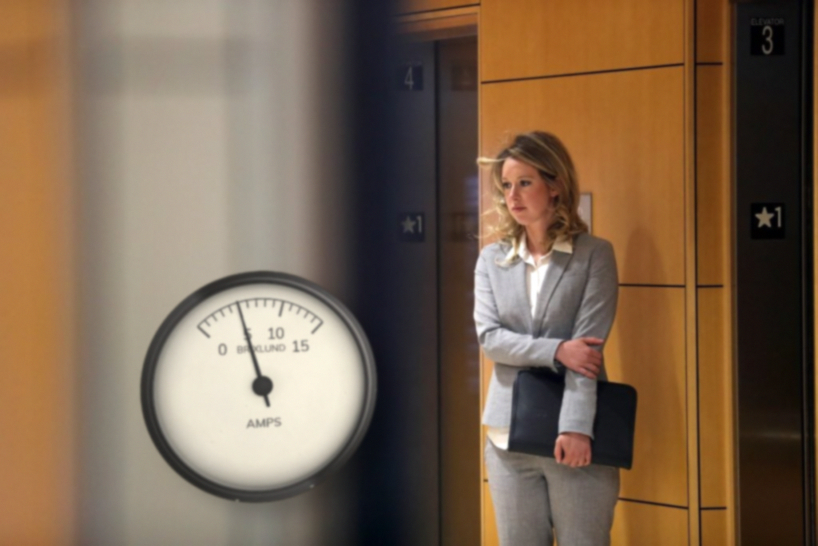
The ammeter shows 5,A
